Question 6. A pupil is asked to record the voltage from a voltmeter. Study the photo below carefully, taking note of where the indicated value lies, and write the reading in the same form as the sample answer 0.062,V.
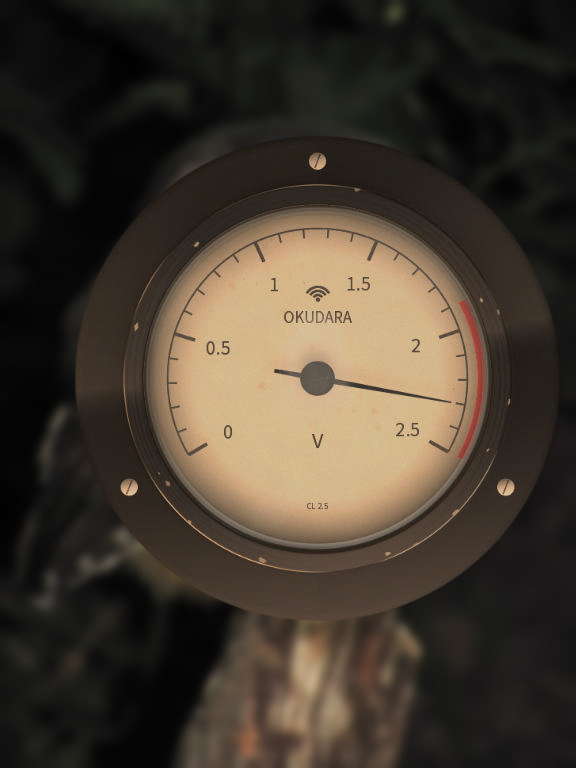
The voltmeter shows 2.3,V
